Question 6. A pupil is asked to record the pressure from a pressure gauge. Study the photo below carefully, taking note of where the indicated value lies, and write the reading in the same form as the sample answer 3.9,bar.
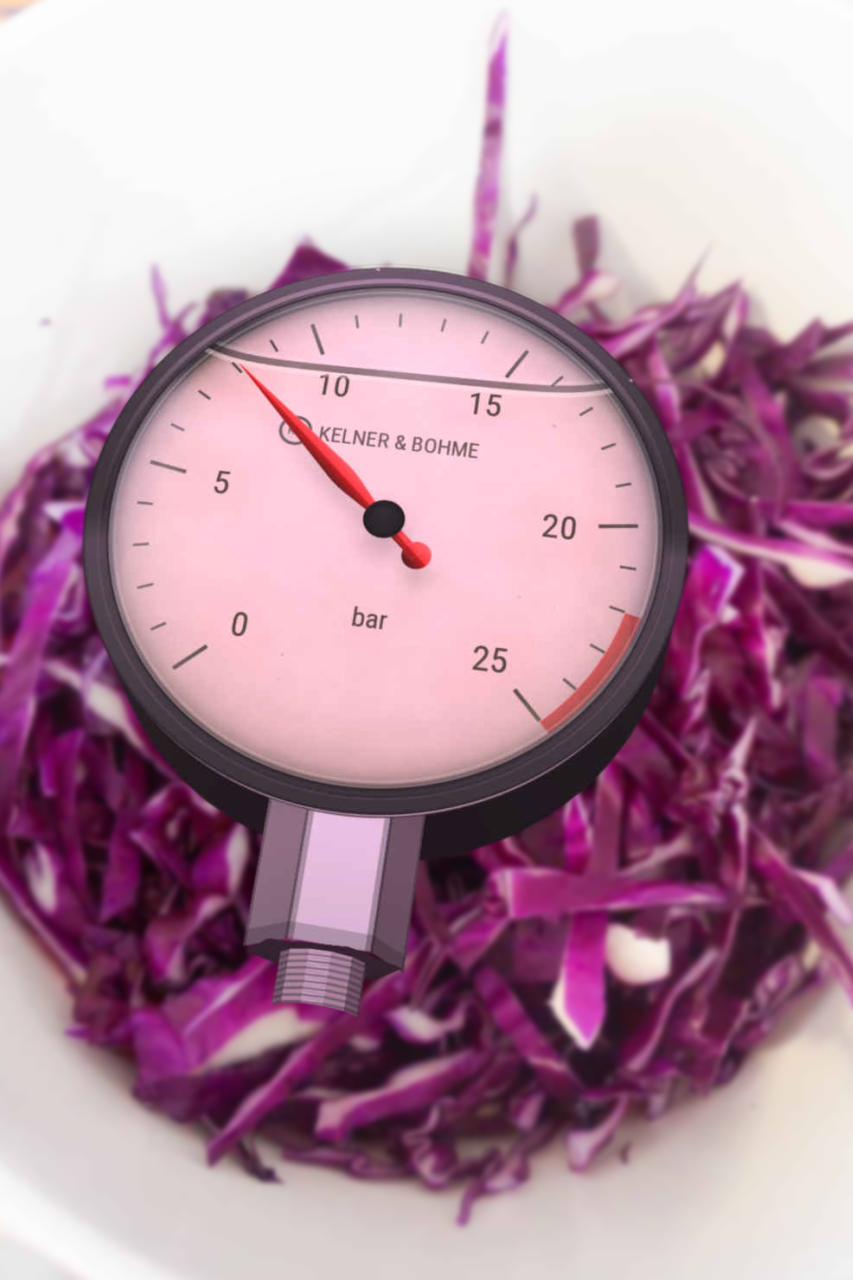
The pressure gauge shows 8,bar
